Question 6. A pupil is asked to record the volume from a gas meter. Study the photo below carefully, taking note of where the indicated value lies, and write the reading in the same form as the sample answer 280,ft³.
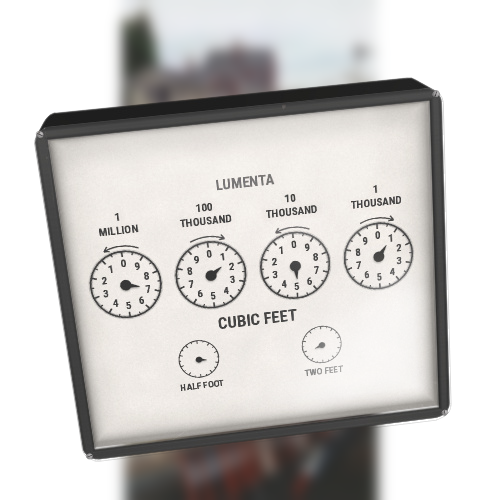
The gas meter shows 715100,ft³
